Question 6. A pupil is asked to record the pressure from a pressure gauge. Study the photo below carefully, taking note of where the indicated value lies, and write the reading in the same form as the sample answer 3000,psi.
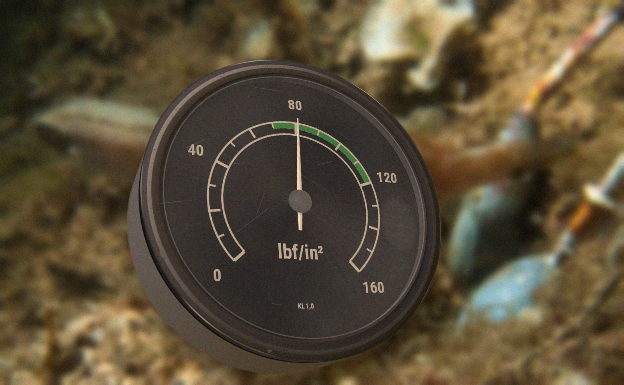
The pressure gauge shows 80,psi
